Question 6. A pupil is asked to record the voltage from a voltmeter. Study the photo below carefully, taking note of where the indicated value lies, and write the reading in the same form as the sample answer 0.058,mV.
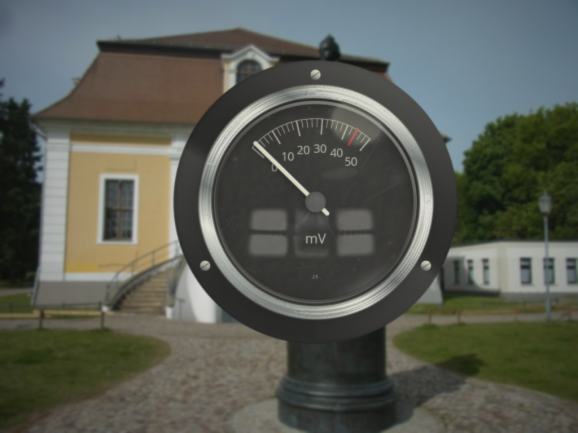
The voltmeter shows 2,mV
